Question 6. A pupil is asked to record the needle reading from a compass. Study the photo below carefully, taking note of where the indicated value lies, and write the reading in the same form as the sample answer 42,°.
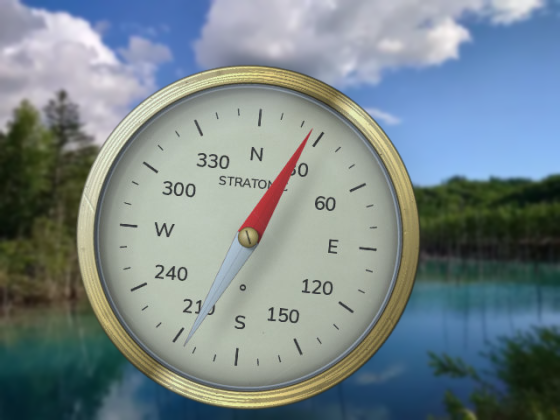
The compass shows 25,°
